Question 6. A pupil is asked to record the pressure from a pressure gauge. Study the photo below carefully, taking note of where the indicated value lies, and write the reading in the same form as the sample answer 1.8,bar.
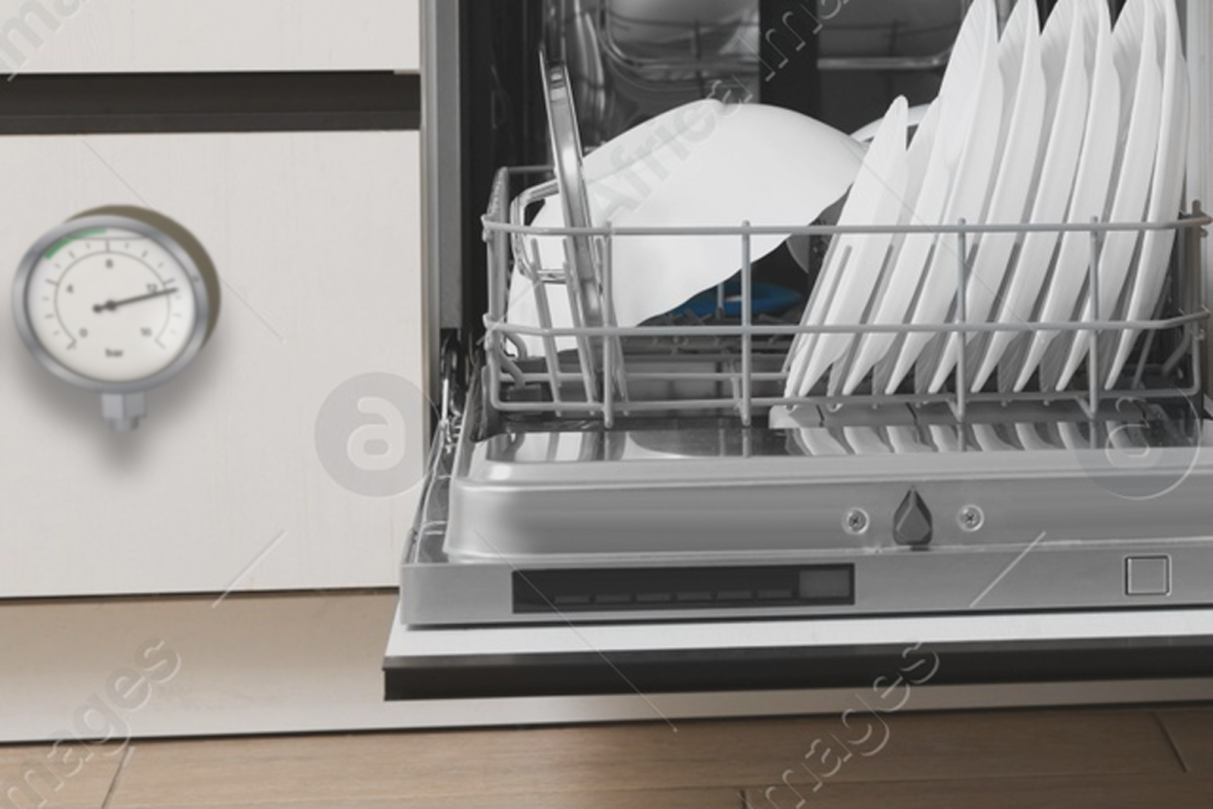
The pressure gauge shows 12.5,bar
